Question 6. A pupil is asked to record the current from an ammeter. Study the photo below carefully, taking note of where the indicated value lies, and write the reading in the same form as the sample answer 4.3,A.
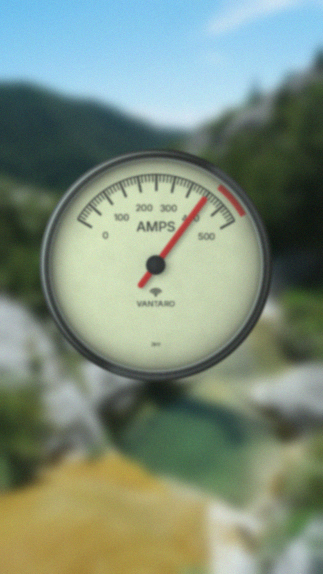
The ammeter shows 400,A
